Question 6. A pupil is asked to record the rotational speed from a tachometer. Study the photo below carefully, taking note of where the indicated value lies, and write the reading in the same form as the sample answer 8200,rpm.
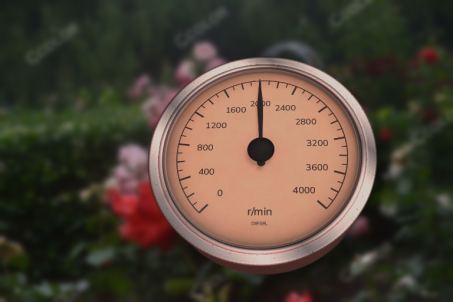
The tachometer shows 2000,rpm
